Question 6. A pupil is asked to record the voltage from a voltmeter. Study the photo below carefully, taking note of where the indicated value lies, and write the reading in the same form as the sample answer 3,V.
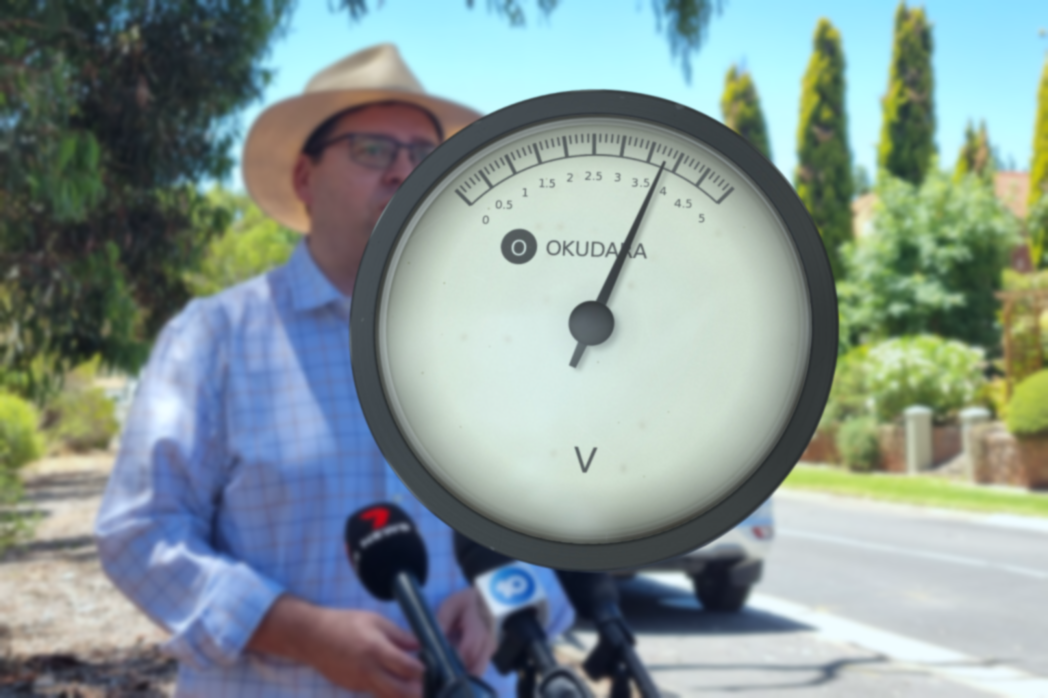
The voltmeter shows 3.8,V
